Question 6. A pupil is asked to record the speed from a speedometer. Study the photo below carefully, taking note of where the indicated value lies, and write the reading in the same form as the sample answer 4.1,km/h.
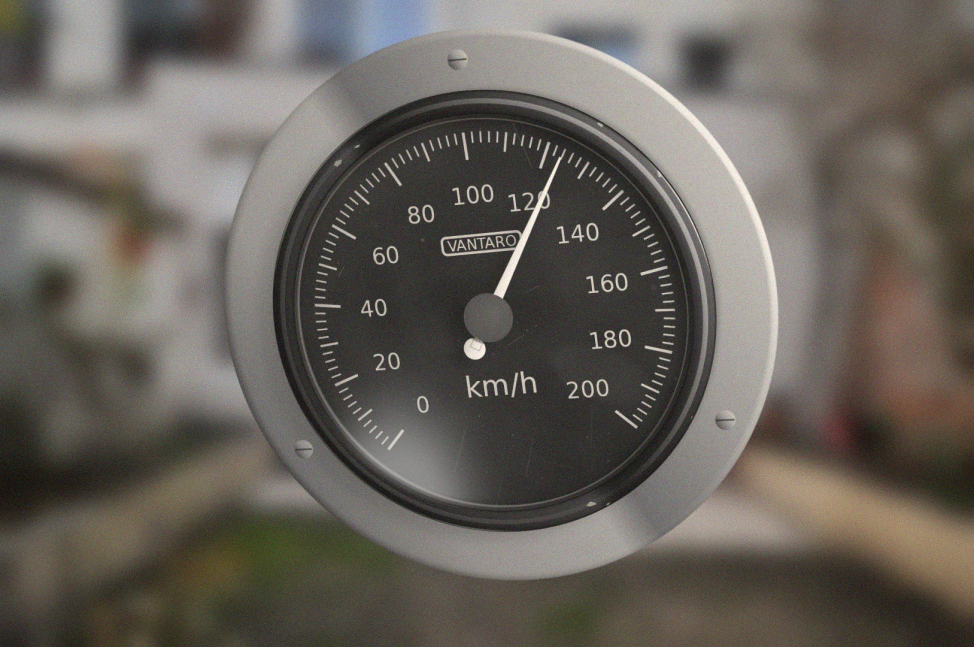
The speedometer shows 124,km/h
